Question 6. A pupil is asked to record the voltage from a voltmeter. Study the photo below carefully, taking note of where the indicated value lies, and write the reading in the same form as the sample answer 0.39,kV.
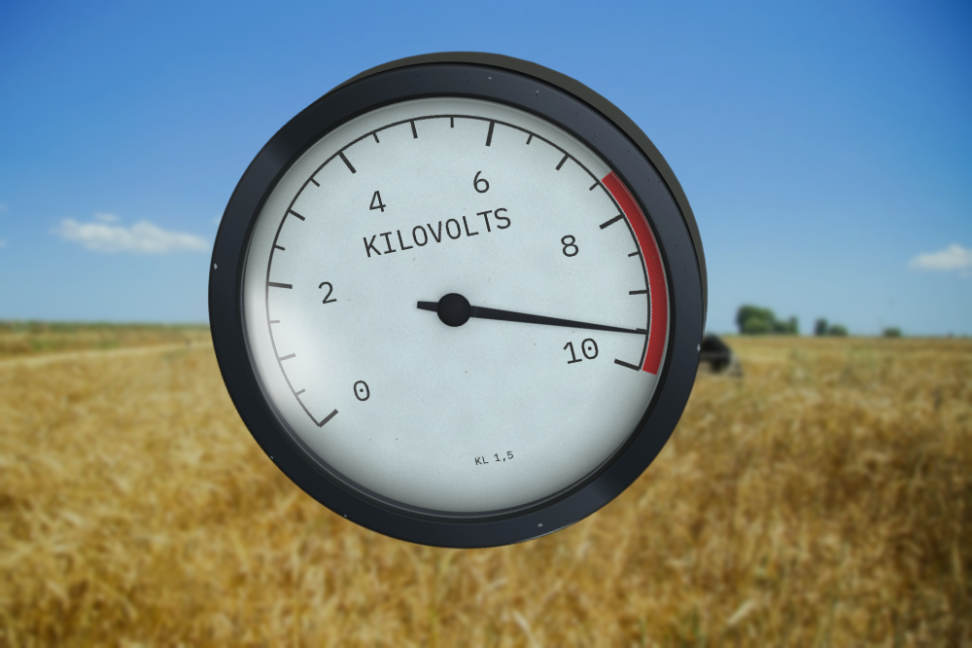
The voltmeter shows 9.5,kV
